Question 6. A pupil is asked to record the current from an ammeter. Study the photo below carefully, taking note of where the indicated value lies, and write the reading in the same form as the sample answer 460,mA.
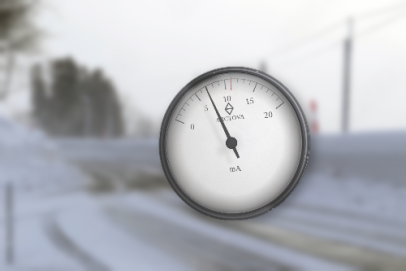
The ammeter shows 7,mA
